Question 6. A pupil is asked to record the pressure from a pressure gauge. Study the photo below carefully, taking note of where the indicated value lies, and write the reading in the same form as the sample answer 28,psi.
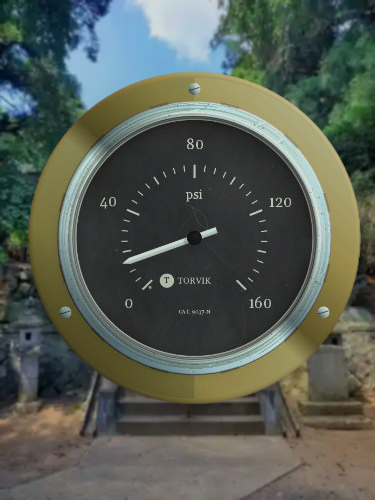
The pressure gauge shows 15,psi
